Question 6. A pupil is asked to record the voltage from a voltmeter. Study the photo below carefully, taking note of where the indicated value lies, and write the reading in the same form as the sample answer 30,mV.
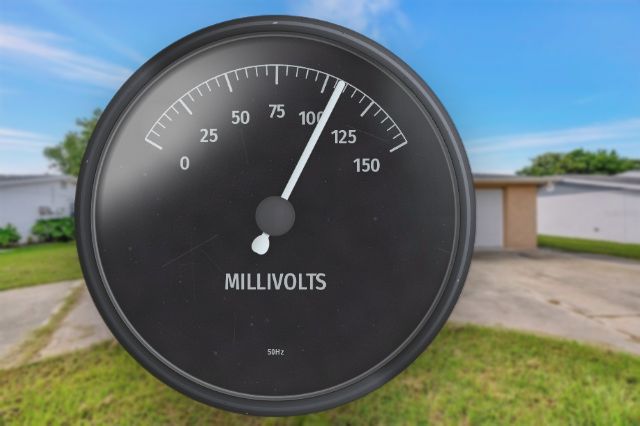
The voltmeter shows 107.5,mV
